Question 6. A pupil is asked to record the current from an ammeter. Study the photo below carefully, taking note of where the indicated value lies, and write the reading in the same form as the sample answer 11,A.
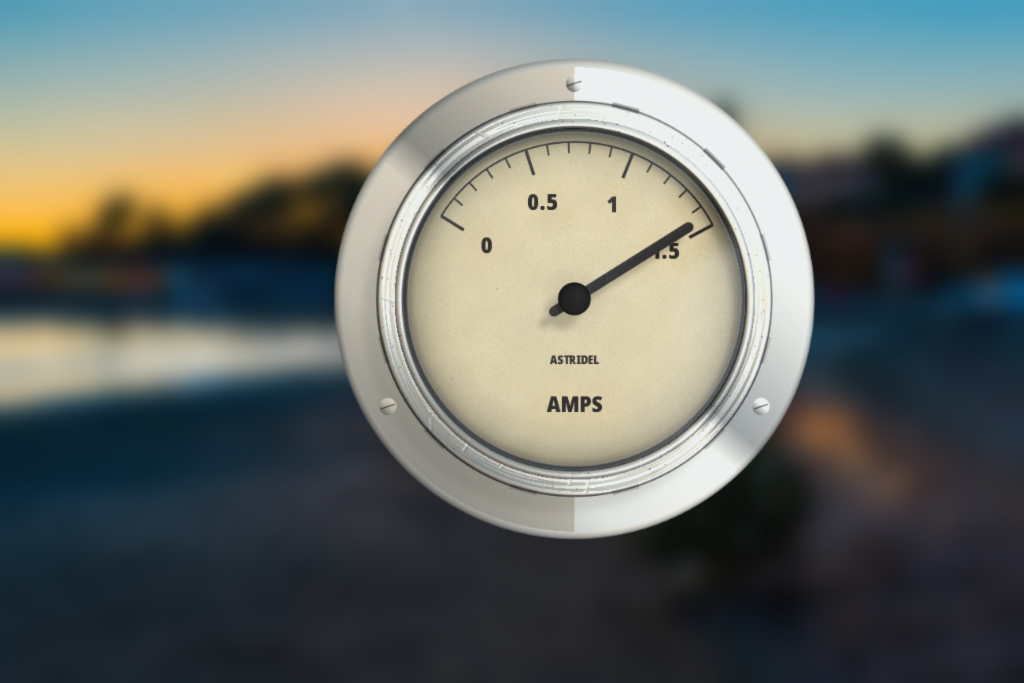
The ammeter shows 1.45,A
